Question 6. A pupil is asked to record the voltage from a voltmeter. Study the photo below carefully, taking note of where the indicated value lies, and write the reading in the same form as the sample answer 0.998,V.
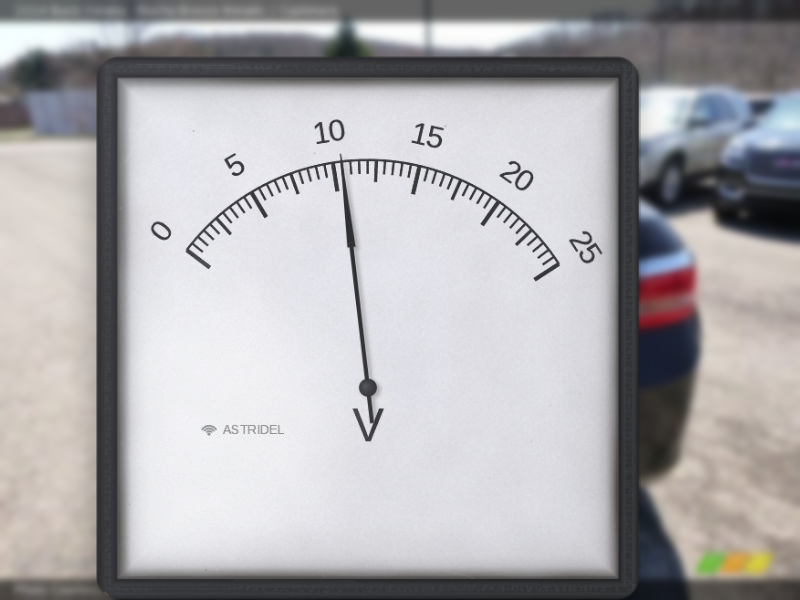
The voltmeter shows 10.5,V
